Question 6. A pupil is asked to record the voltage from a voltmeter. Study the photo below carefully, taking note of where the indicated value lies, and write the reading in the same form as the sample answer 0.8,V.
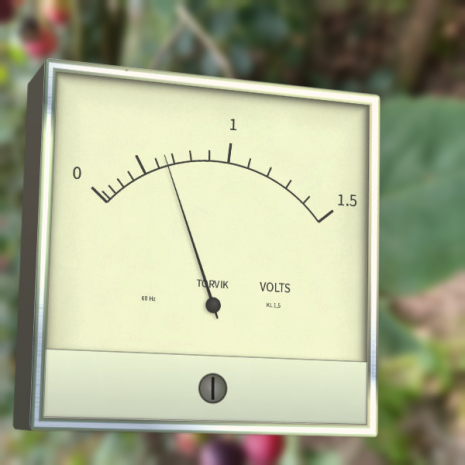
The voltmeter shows 0.65,V
